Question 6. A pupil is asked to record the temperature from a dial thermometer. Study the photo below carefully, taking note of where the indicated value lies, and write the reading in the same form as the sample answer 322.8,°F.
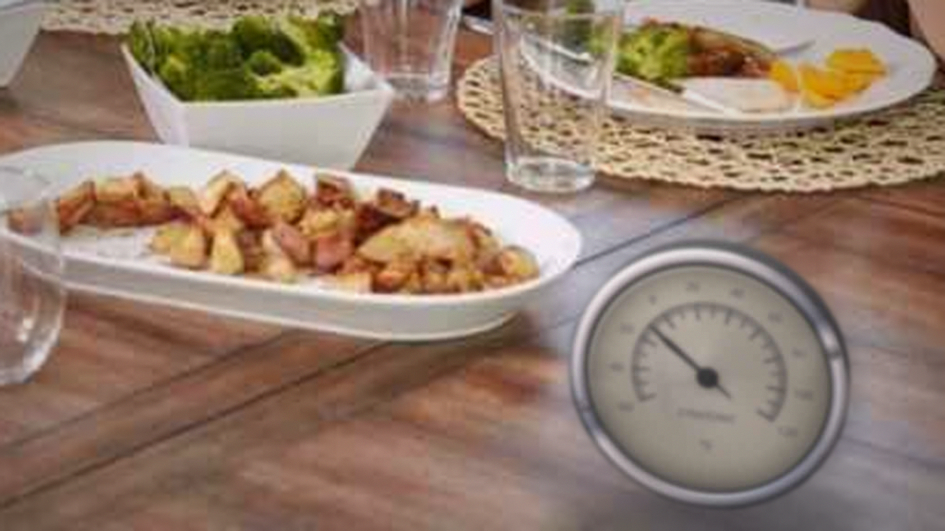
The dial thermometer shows -10,°F
